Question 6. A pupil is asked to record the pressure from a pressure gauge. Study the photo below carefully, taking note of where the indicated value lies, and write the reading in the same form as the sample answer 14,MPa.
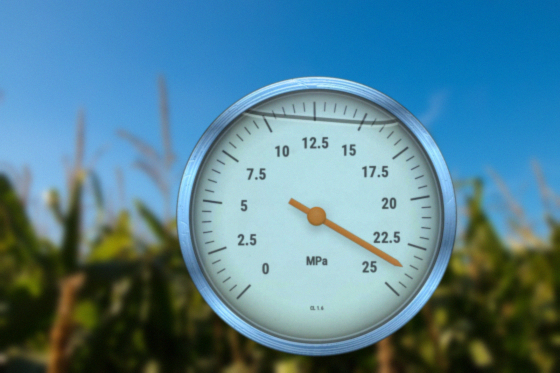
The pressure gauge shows 23.75,MPa
